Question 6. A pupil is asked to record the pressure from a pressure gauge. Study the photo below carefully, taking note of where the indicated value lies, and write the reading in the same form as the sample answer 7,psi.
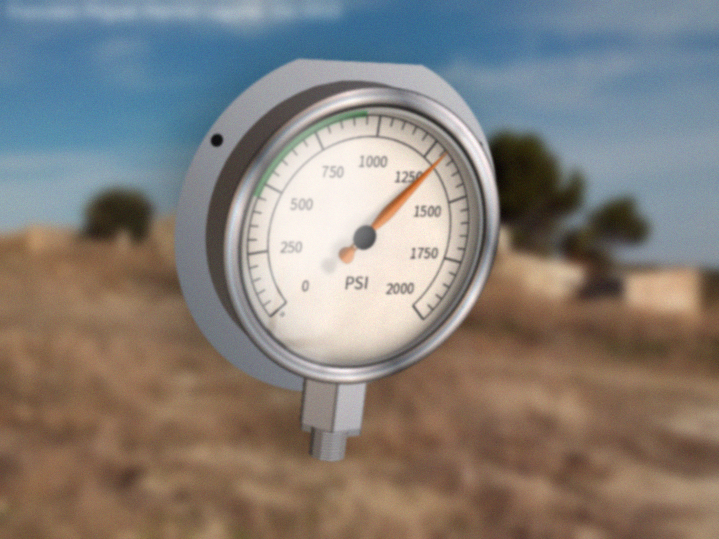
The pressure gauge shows 1300,psi
